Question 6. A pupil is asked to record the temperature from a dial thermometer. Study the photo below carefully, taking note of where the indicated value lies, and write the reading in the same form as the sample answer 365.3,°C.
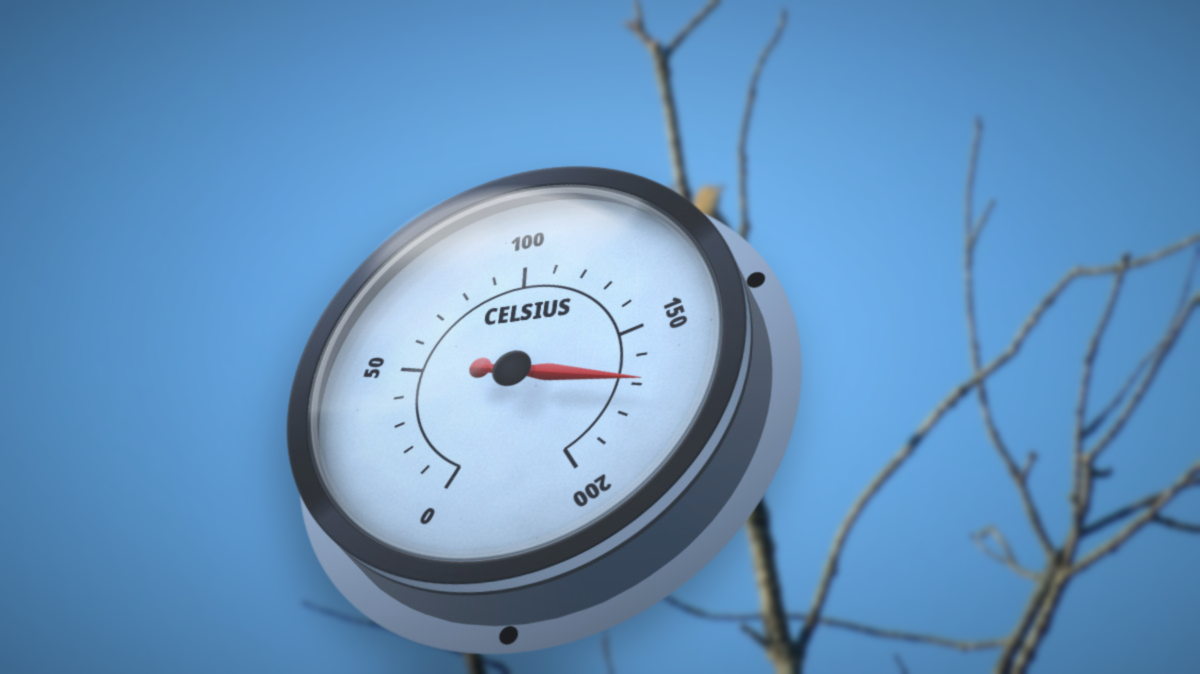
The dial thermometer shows 170,°C
